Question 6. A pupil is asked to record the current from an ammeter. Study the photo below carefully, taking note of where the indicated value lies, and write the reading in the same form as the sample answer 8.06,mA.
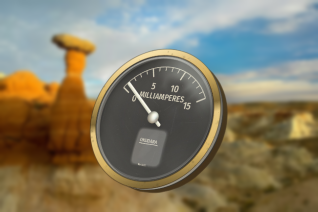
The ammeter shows 1,mA
